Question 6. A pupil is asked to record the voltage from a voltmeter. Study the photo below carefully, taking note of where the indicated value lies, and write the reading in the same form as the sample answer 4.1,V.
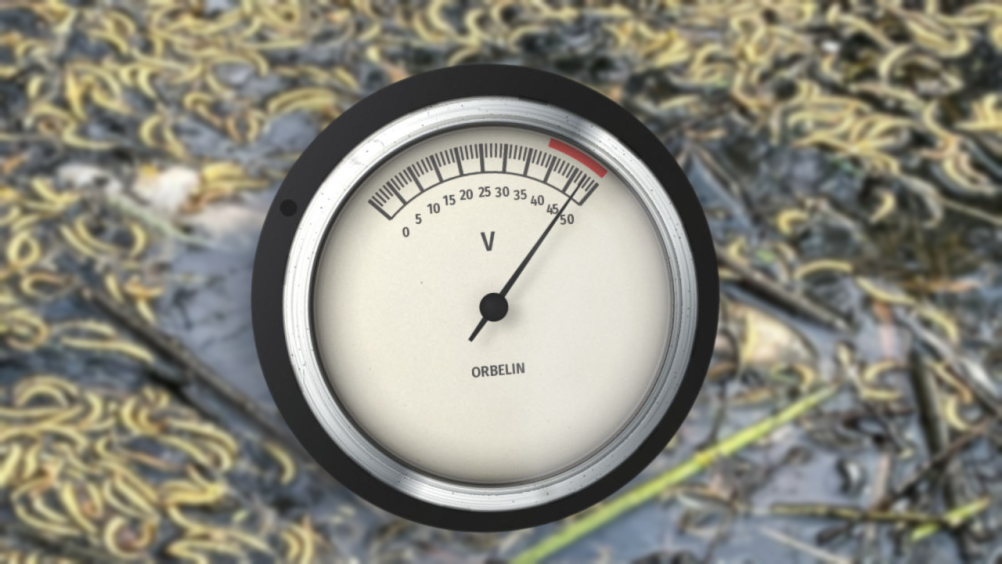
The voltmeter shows 47,V
